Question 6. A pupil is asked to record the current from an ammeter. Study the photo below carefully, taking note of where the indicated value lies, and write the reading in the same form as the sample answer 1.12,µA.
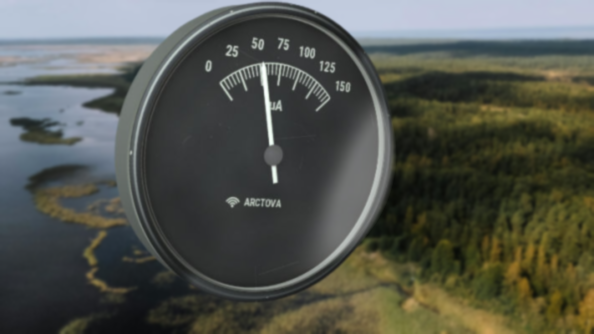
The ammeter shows 50,µA
